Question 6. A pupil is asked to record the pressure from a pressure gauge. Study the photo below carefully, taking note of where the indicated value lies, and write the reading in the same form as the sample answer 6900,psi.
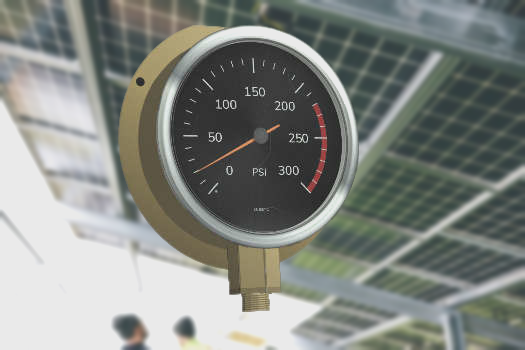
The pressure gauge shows 20,psi
